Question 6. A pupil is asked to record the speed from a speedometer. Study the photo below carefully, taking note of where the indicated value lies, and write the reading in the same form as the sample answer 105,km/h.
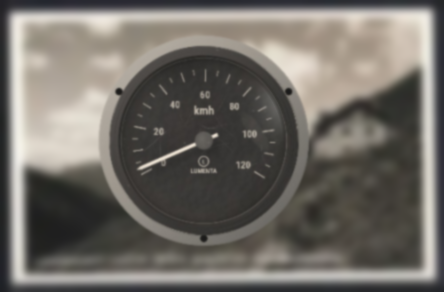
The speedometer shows 2.5,km/h
